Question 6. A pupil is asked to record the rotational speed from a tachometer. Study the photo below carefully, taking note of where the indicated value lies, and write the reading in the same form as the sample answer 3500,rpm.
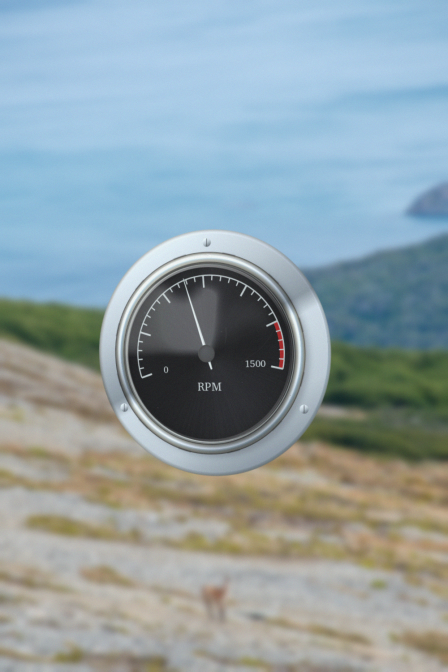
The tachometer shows 650,rpm
